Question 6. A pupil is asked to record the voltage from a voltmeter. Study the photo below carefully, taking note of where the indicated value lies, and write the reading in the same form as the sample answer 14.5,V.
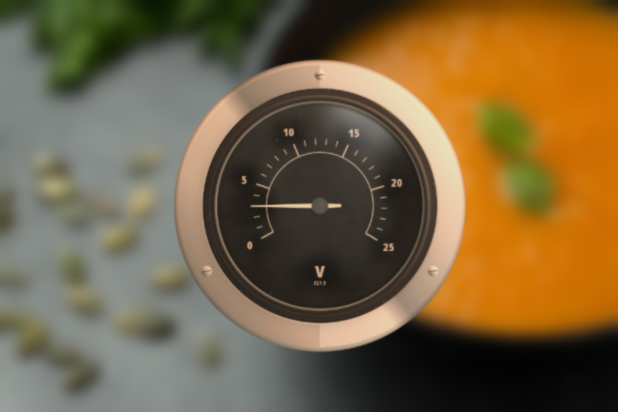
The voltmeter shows 3,V
